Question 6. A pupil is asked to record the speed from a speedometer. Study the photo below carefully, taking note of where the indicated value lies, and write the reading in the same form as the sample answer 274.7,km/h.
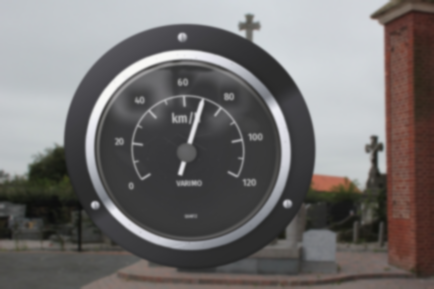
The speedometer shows 70,km/h
